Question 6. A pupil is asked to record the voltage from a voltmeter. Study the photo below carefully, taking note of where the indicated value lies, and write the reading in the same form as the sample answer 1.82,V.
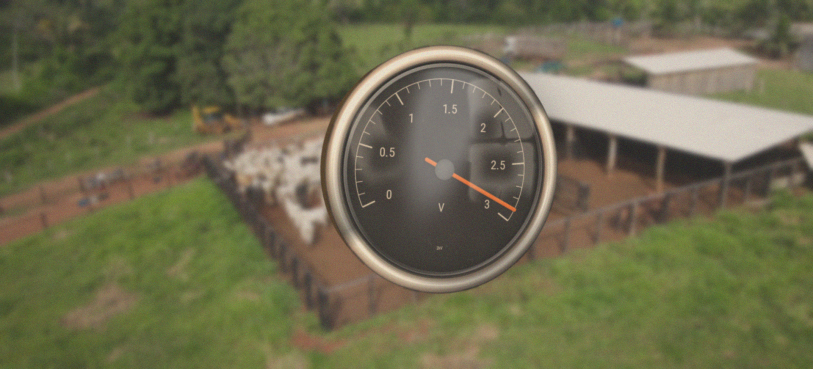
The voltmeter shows 2.9,V
